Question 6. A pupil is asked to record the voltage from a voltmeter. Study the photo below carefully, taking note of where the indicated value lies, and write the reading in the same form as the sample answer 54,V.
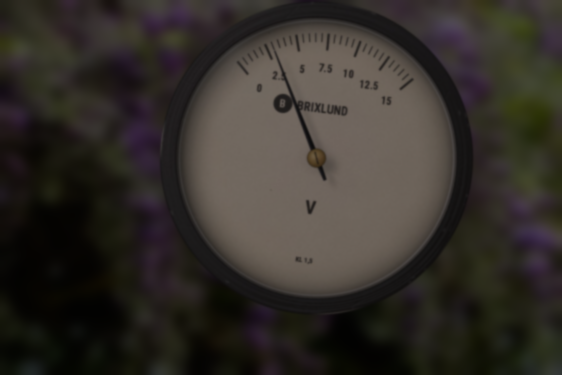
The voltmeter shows 3,V
